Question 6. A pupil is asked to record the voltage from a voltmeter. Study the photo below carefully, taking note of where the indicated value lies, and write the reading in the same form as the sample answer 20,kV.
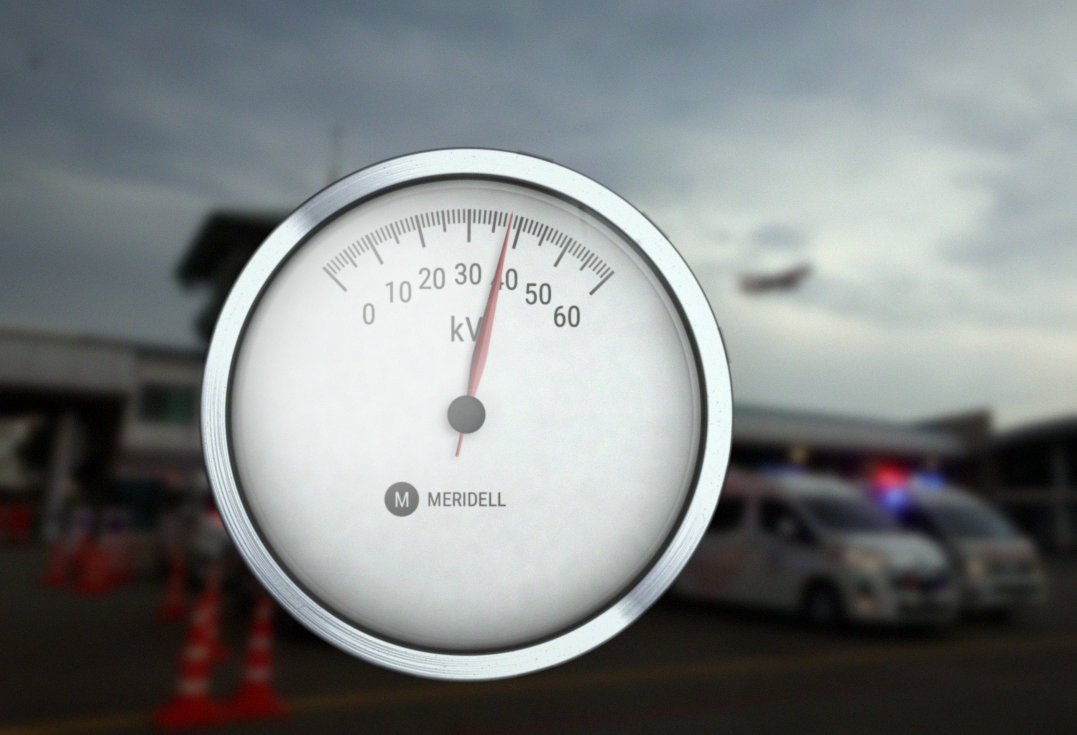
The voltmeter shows 38,kV
